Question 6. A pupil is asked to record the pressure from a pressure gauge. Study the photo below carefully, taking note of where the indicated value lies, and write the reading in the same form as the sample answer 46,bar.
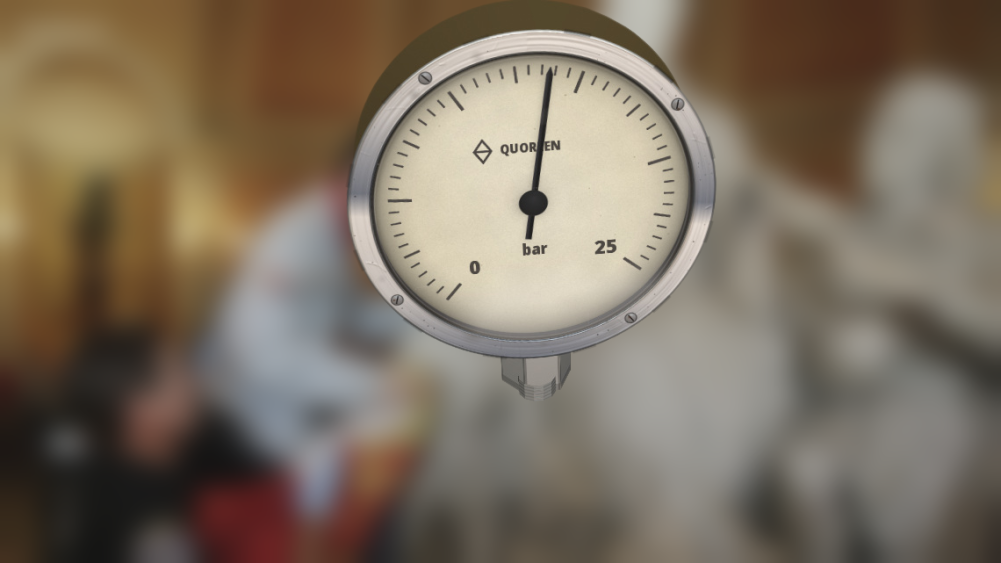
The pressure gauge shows 13.75,bar
